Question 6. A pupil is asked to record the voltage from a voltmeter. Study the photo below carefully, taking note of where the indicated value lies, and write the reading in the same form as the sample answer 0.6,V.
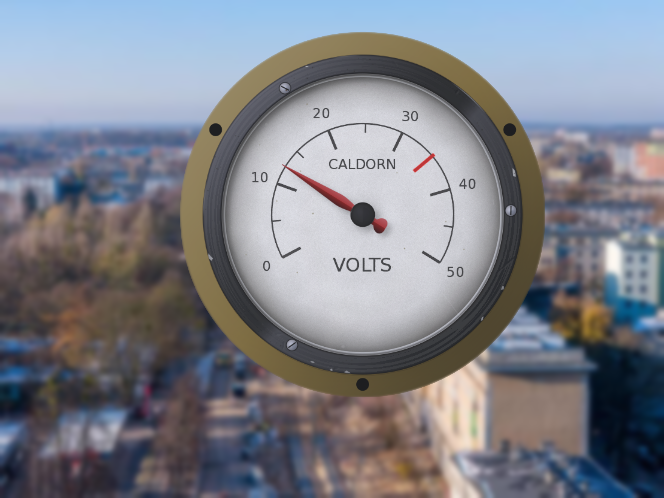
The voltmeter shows 12.5,V
